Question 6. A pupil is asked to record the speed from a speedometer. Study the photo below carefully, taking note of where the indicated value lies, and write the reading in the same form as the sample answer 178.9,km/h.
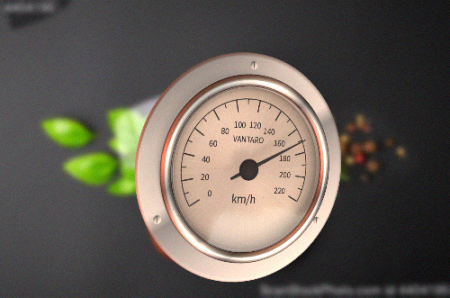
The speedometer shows 170,km/h
